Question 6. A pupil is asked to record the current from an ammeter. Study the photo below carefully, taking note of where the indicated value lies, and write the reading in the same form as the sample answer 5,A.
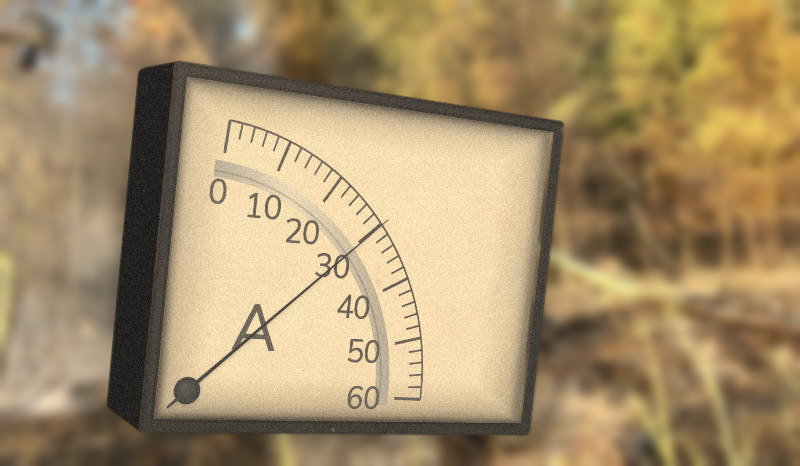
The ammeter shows 30,A
